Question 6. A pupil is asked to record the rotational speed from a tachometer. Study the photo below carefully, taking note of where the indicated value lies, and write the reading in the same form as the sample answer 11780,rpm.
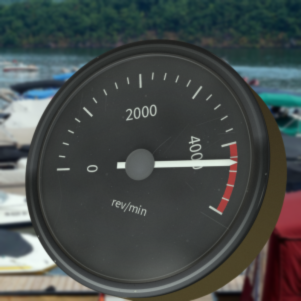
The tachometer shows 4300,rpm
